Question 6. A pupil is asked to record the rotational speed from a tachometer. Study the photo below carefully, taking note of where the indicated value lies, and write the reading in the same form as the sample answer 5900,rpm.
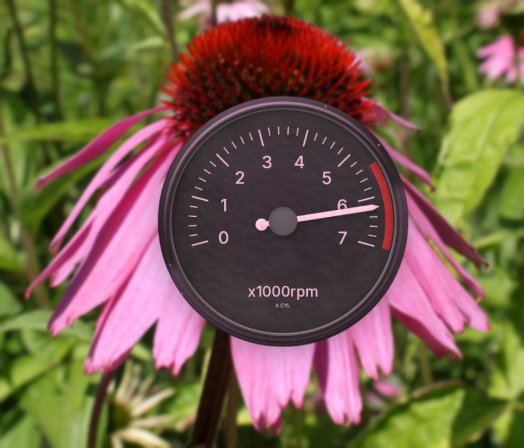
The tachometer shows 6200,rpm
